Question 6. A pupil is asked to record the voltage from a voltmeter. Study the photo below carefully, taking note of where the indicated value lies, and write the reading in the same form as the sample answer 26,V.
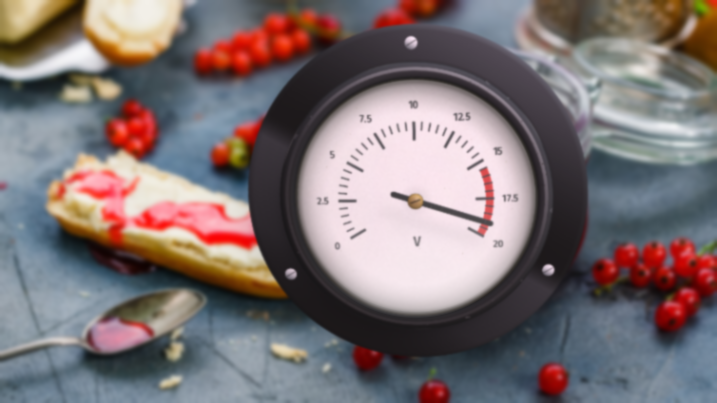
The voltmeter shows 19,V
